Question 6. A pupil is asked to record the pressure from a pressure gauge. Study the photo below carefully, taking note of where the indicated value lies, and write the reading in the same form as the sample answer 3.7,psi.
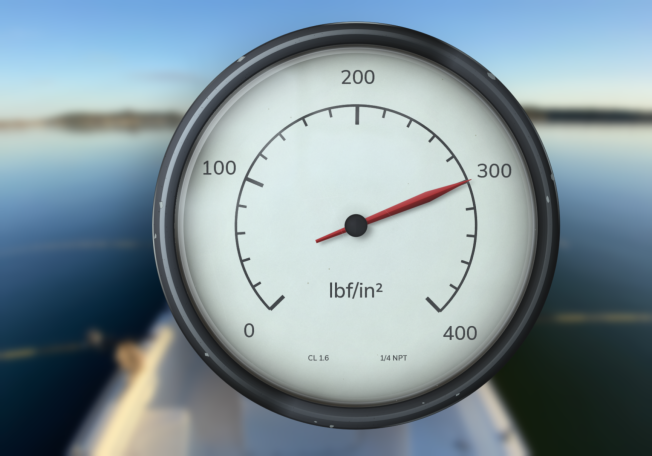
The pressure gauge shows 300,psi
